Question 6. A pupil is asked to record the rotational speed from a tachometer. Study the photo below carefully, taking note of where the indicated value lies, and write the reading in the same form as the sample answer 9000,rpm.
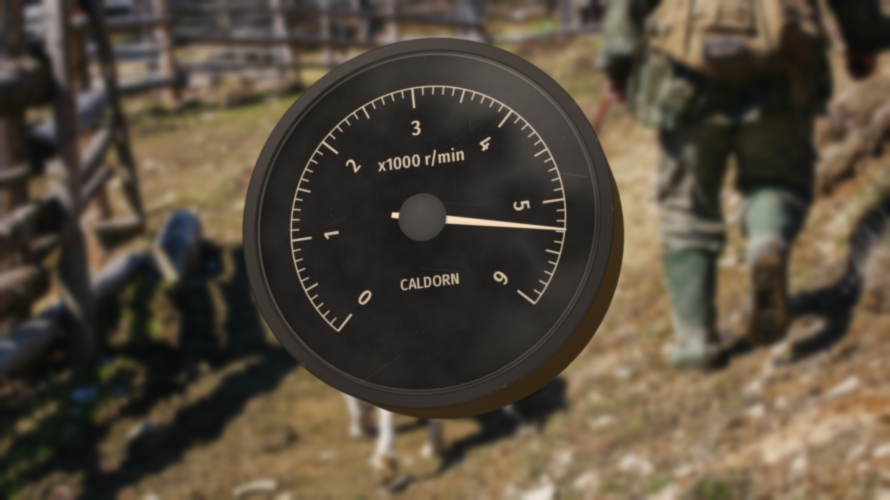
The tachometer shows 5300,rpm
